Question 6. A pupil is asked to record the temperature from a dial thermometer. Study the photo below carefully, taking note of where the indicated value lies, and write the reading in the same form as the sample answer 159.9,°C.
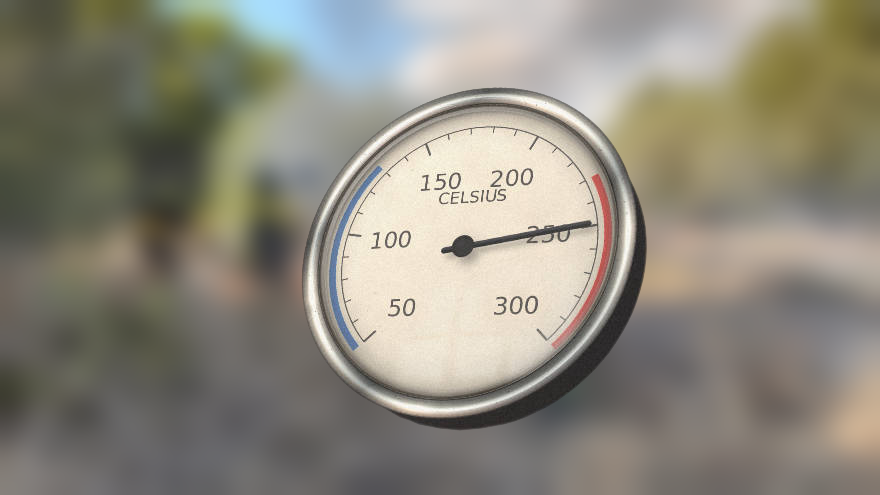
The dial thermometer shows 250,°C
